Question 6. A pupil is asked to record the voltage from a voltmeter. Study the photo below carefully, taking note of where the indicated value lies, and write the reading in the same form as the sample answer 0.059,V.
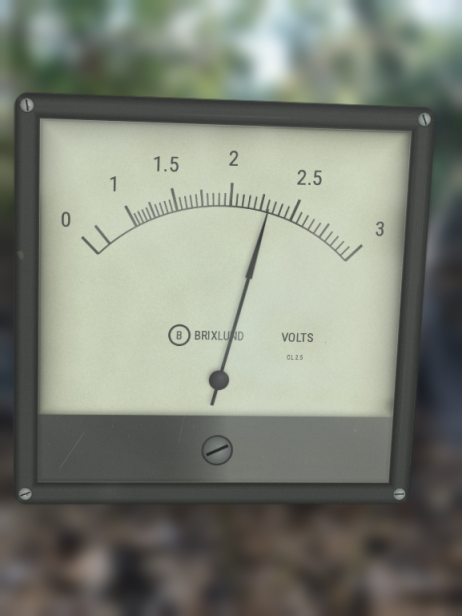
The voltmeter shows 2.3,V
